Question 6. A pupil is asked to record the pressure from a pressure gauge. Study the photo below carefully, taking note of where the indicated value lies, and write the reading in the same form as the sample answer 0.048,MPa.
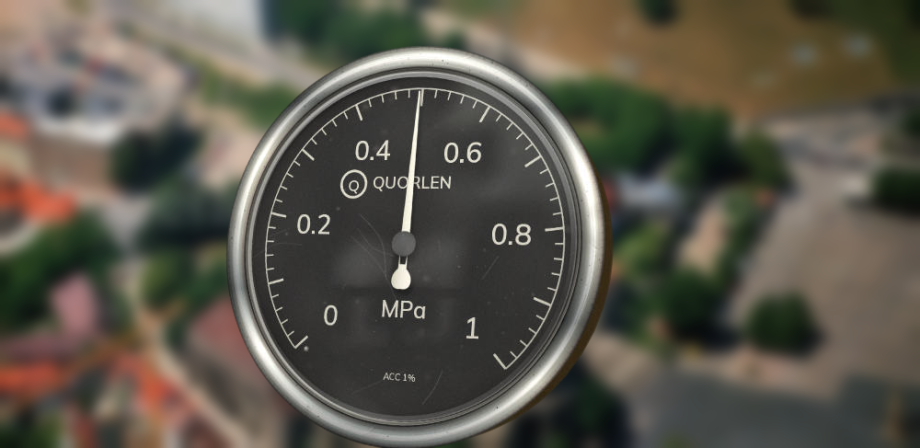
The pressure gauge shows 0.5,MPa
